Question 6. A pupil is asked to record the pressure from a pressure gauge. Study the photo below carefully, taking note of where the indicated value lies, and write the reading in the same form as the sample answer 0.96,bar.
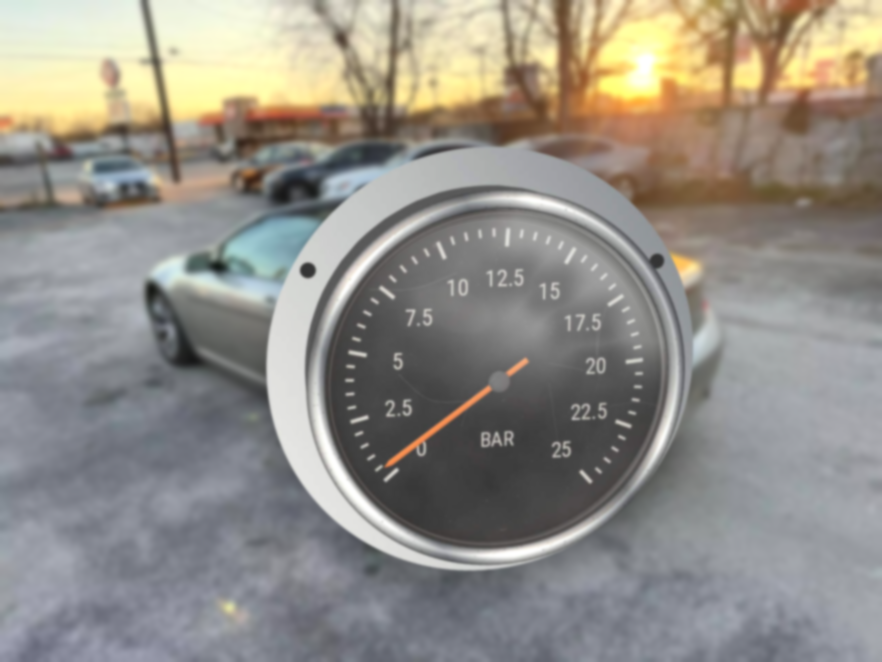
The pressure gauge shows 0.5,bar
